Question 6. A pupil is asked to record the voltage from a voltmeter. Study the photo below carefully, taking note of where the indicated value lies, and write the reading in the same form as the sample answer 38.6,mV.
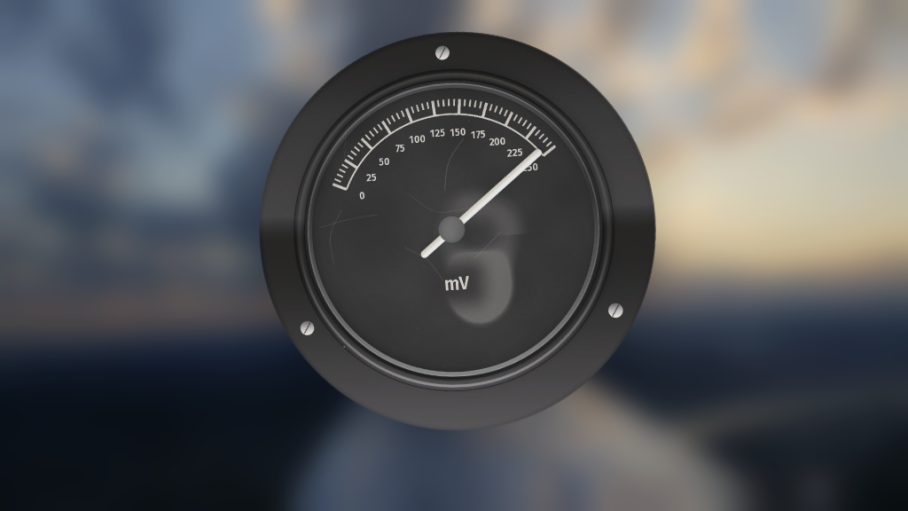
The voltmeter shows 245,mV
